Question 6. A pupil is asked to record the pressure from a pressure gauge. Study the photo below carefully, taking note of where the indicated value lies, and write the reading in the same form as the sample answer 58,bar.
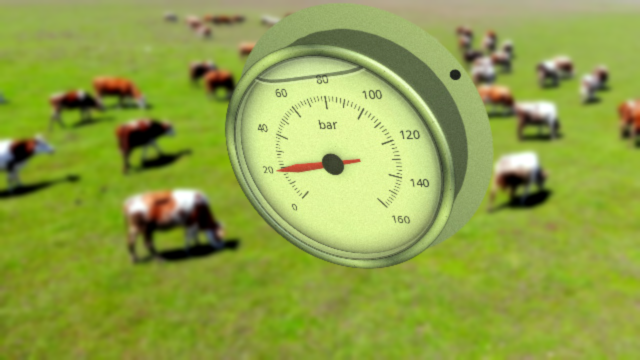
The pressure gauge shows 20,bar
